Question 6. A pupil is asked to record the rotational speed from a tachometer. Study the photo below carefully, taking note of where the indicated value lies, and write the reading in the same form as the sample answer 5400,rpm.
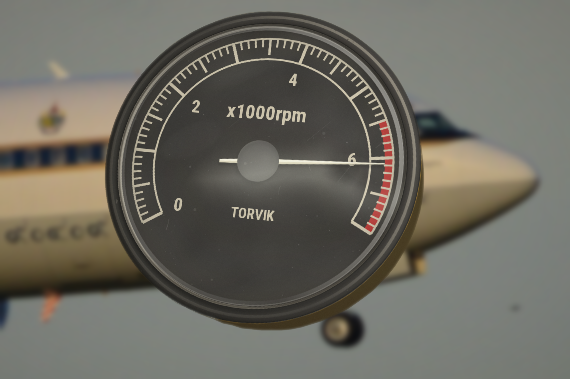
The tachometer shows 6100,rpm
